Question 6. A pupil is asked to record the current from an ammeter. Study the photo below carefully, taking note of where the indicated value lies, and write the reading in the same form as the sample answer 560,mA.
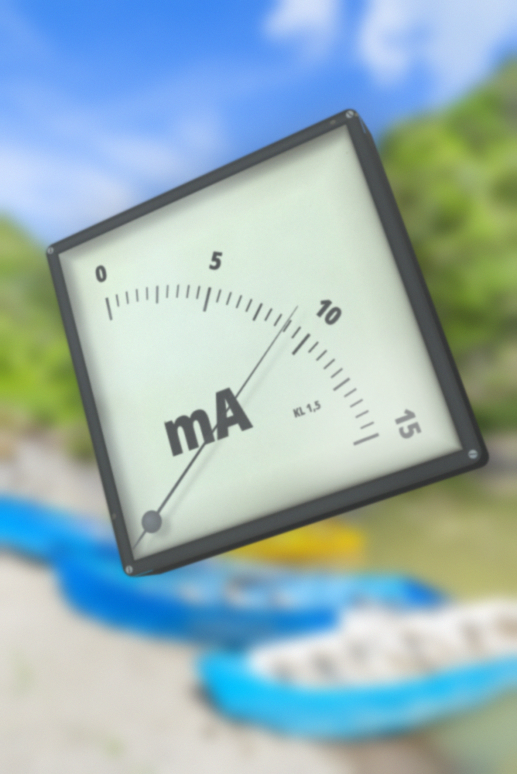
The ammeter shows 9,mA
